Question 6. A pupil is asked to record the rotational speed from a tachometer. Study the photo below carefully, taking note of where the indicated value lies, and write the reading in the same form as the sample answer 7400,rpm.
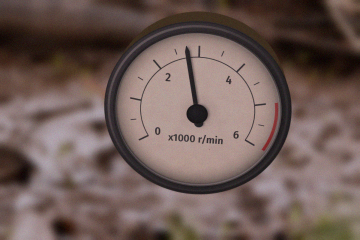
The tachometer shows 2750,rpm
